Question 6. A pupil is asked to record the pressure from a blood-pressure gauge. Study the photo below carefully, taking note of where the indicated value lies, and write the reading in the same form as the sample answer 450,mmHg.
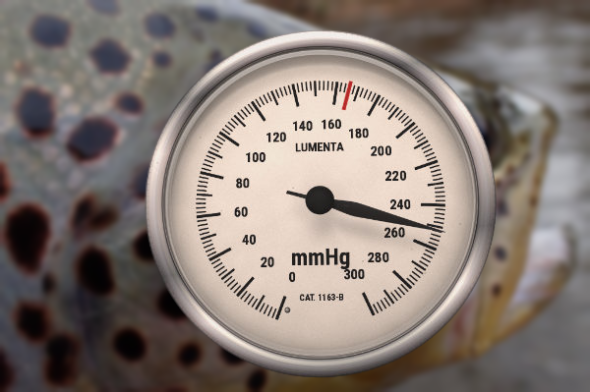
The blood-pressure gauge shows 252,mmHg
